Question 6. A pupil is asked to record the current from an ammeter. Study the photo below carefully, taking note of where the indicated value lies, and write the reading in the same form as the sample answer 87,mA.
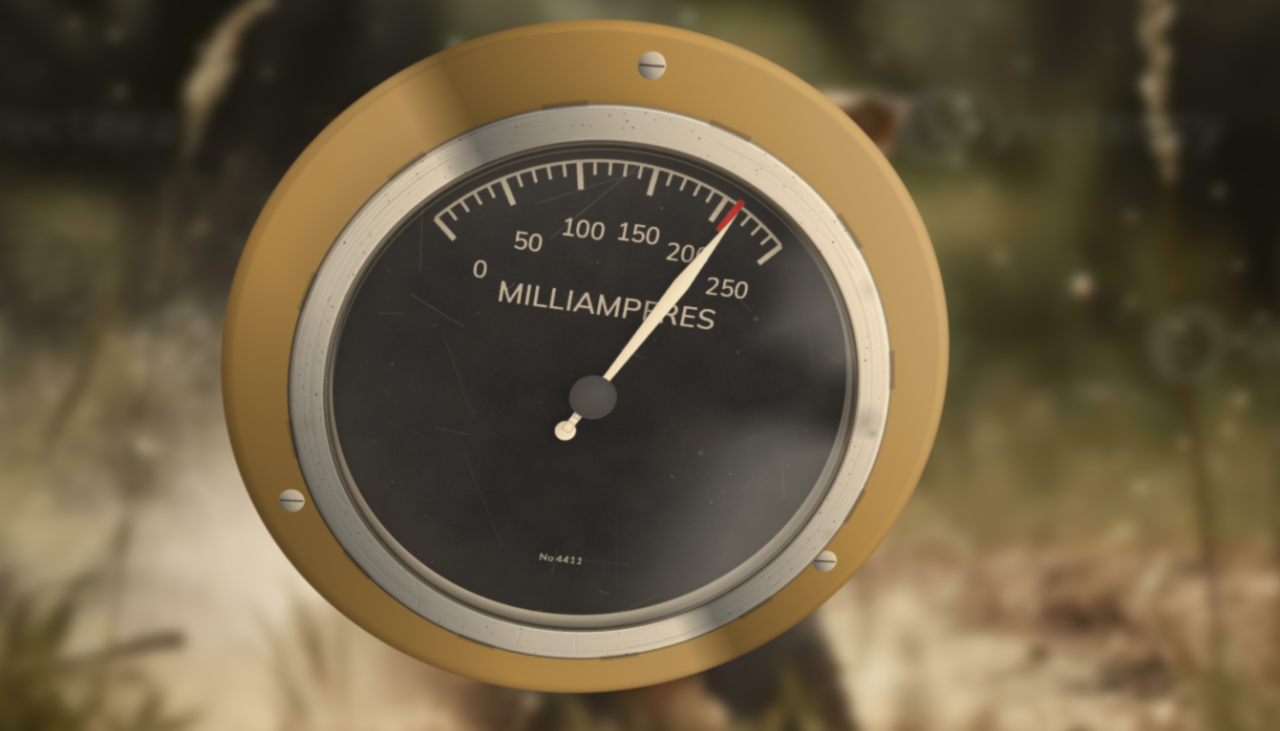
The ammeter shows 210,mA
